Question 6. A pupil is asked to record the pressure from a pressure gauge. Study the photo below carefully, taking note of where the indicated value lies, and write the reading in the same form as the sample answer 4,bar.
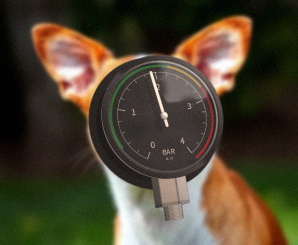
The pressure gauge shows 1.9,bar
